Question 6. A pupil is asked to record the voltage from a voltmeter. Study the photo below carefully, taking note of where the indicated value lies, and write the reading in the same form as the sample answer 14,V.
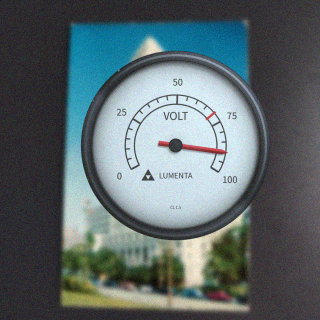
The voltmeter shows 90,V
